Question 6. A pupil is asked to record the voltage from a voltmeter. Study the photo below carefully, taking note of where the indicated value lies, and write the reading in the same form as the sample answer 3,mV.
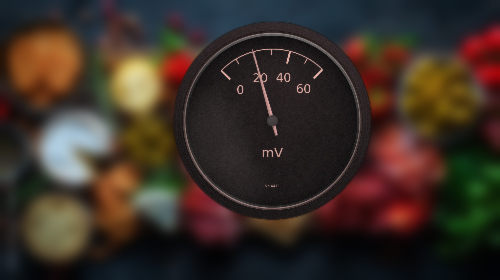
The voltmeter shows 20,mV
